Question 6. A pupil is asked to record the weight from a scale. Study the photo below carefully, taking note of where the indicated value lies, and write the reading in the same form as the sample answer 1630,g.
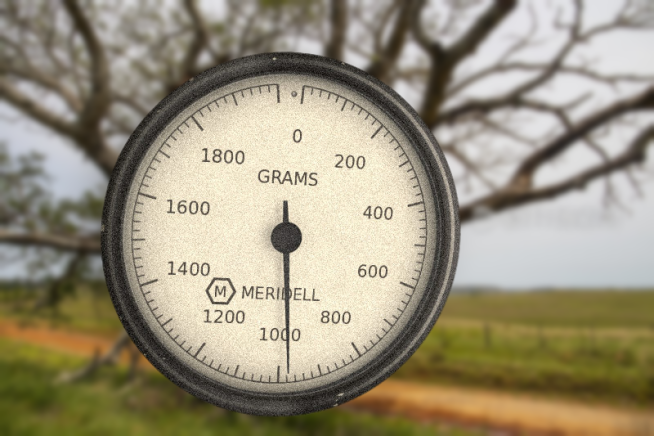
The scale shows 980,g
